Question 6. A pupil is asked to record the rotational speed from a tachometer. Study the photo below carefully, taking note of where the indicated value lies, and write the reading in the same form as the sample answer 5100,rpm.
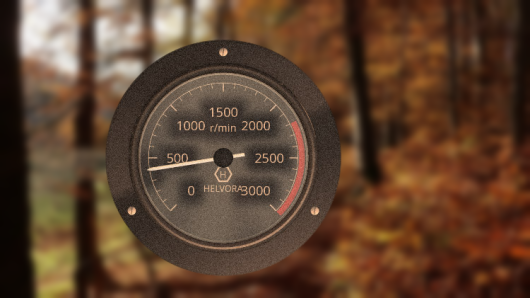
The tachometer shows 400,rpm
